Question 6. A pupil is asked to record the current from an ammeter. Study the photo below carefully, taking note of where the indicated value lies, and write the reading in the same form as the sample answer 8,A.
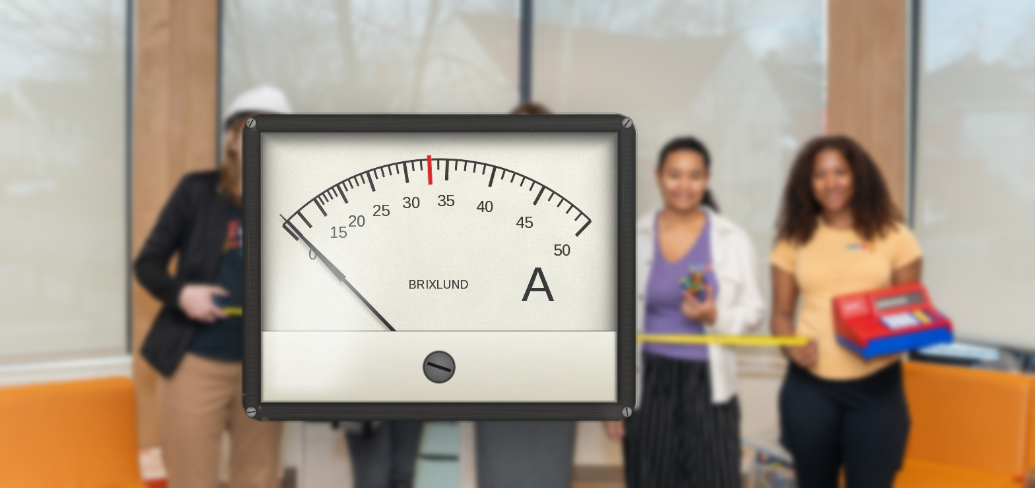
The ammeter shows 5,A
